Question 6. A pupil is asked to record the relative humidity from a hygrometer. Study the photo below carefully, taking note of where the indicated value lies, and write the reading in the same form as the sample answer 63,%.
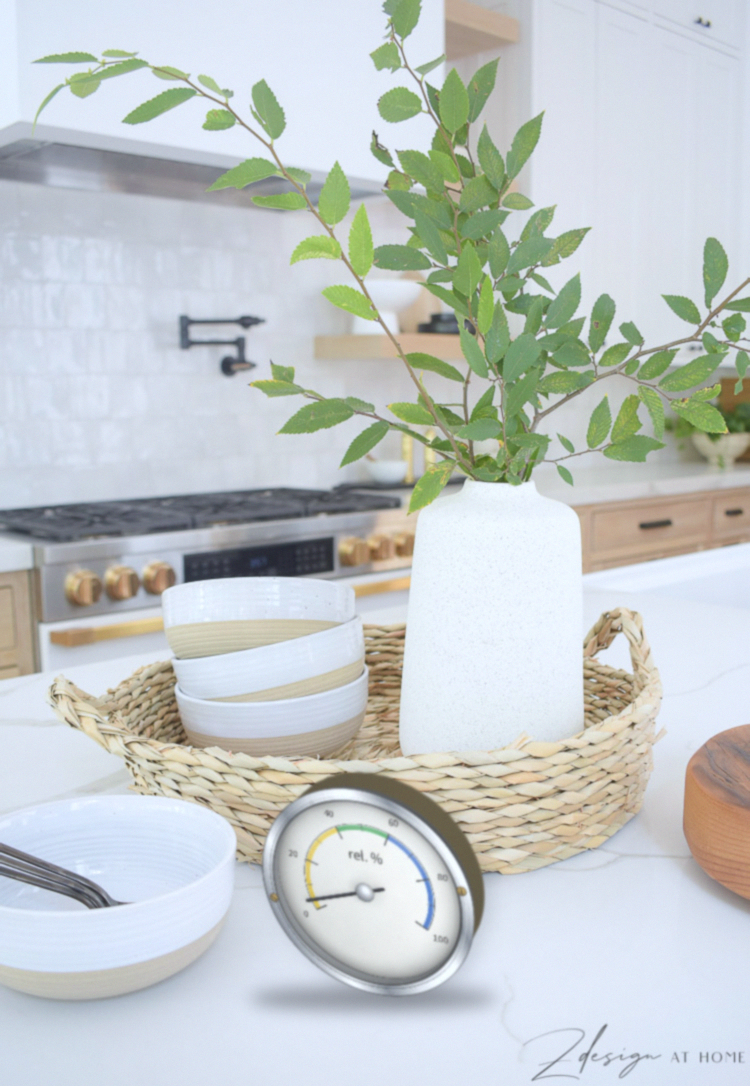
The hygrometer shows 5,%
